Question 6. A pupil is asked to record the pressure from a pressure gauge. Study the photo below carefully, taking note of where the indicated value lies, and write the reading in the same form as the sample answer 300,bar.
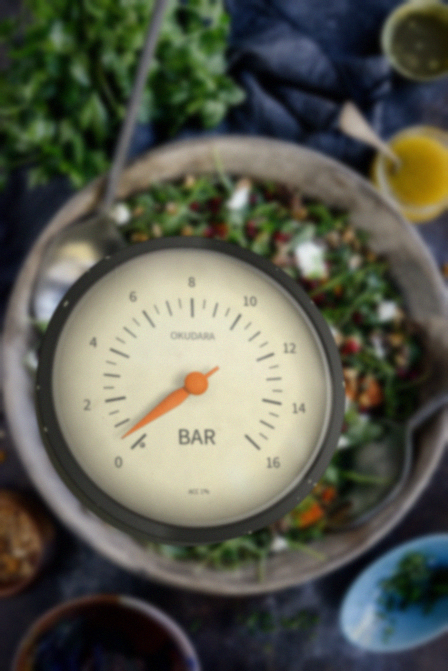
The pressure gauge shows 0.5,bar
